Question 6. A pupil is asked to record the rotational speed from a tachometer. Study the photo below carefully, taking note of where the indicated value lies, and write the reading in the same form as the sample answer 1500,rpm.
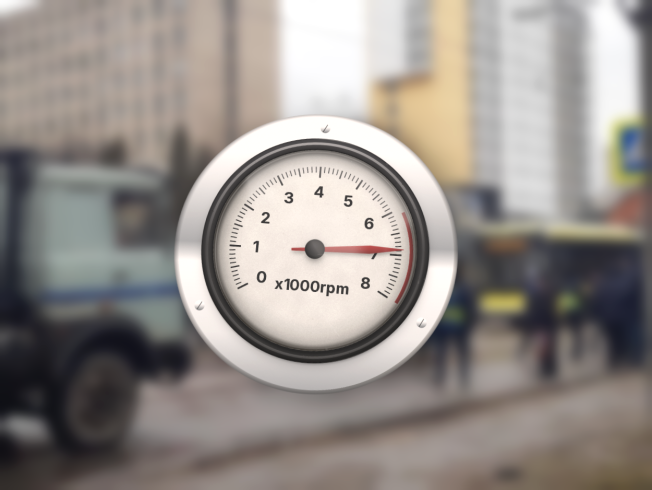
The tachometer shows 6900,rpm
